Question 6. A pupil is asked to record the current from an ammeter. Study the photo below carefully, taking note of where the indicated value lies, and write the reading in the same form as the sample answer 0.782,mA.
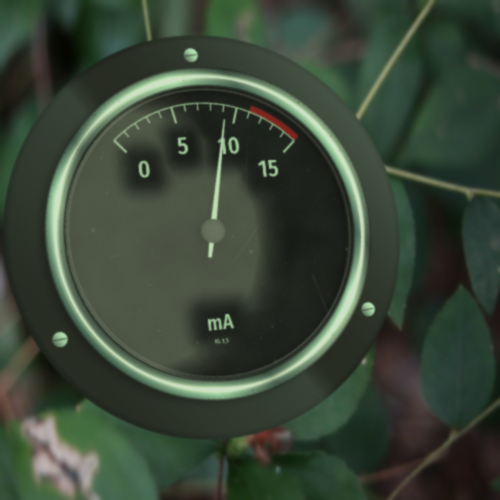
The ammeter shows 9,mA
